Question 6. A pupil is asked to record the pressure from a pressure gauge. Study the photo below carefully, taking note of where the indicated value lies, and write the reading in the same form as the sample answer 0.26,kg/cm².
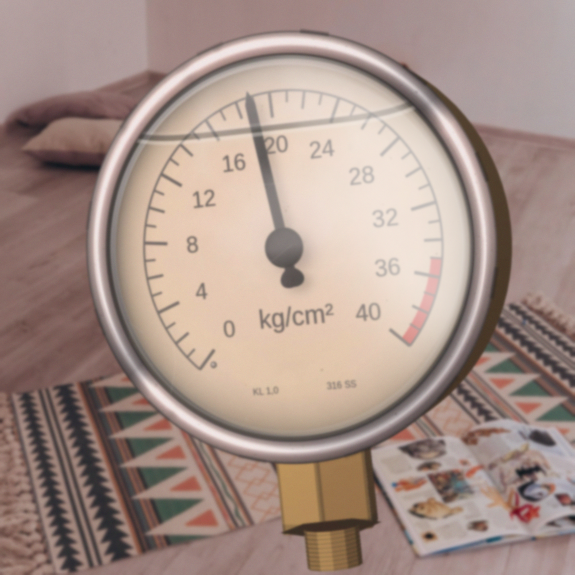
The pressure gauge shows 19,kg/cm²
